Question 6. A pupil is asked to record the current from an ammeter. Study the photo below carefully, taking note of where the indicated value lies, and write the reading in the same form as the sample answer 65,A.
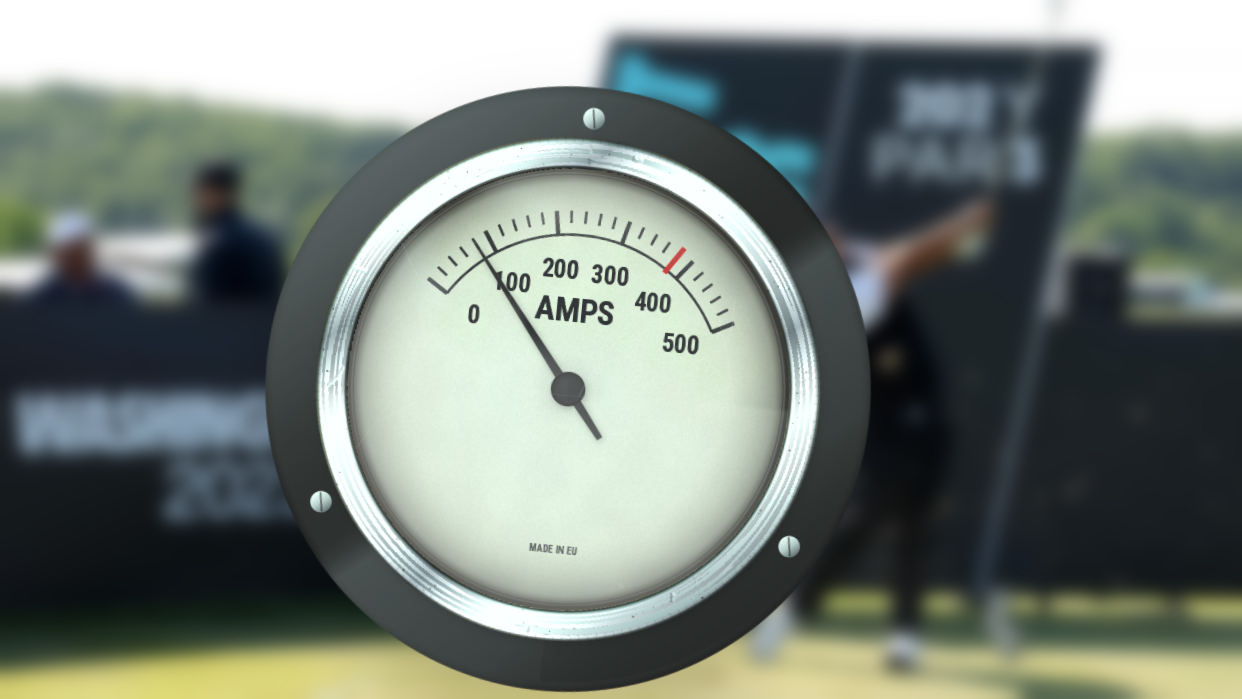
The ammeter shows 80,A
